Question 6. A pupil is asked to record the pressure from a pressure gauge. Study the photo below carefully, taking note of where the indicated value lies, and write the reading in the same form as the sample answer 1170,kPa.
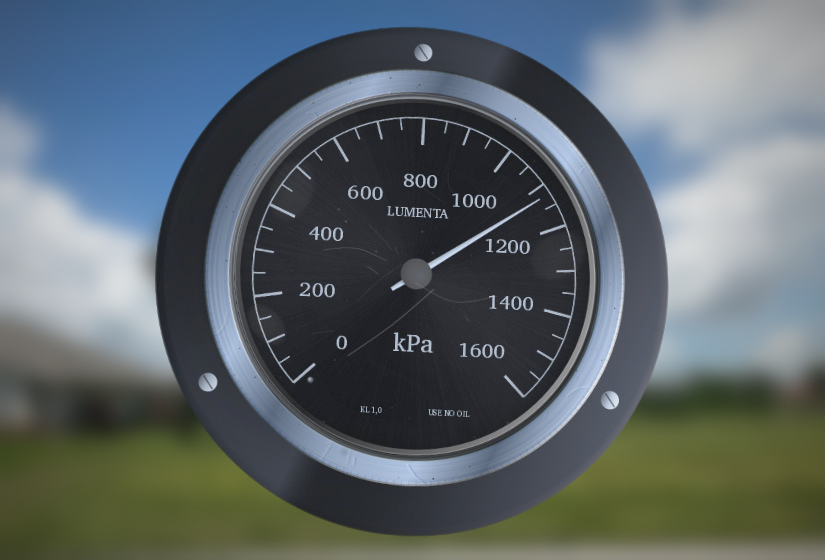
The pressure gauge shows 1125,kPa
